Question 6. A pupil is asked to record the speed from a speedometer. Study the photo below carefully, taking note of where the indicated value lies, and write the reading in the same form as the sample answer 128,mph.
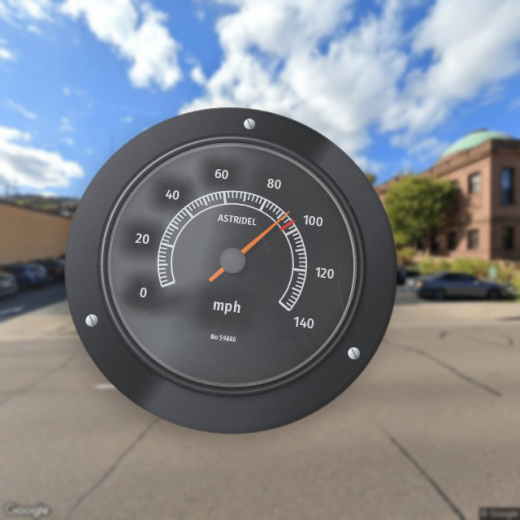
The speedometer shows 92,mph
